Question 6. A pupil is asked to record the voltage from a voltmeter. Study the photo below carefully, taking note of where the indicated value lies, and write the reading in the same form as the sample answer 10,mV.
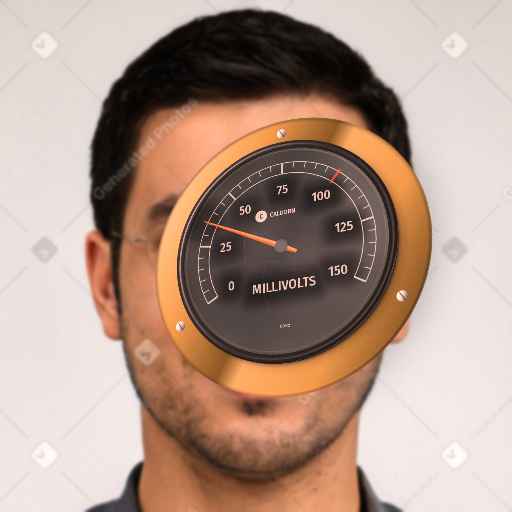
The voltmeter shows 35,mV
